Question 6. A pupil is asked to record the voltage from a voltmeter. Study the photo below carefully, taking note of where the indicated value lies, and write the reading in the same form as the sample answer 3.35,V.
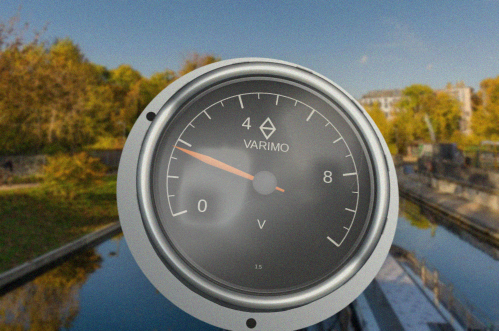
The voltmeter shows 1.75,V
